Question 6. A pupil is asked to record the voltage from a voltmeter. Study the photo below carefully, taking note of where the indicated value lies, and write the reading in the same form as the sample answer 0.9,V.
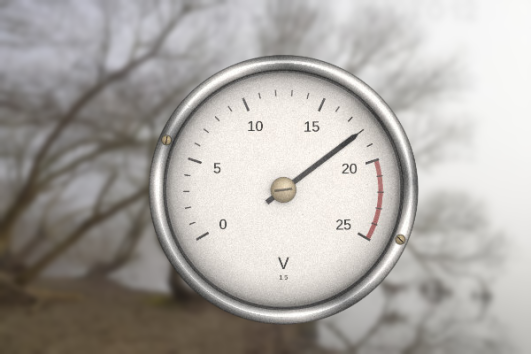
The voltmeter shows 18,V
